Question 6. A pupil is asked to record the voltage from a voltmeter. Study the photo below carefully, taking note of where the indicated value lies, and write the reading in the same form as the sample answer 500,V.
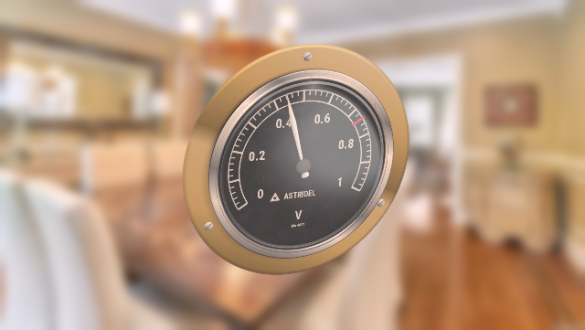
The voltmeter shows 0.44,V
